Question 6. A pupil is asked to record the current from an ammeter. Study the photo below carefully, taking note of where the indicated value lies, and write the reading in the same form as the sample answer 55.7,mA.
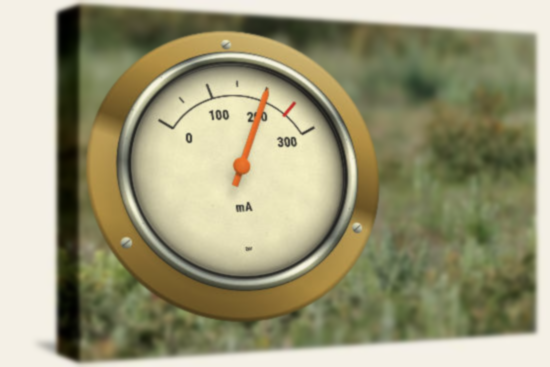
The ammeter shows 200,mA
